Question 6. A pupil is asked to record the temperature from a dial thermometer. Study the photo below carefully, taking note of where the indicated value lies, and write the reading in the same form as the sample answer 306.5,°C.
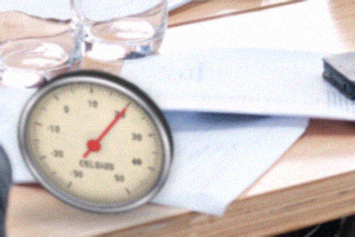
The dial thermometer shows 20,°C
